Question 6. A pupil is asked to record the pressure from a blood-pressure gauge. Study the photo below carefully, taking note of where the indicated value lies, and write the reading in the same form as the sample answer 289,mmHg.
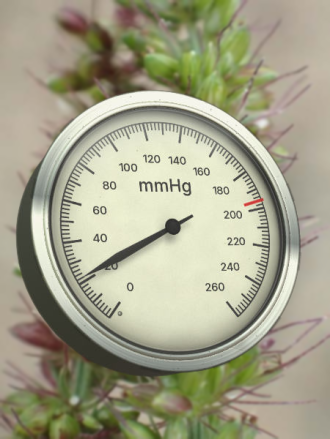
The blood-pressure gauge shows 22,mmHg
